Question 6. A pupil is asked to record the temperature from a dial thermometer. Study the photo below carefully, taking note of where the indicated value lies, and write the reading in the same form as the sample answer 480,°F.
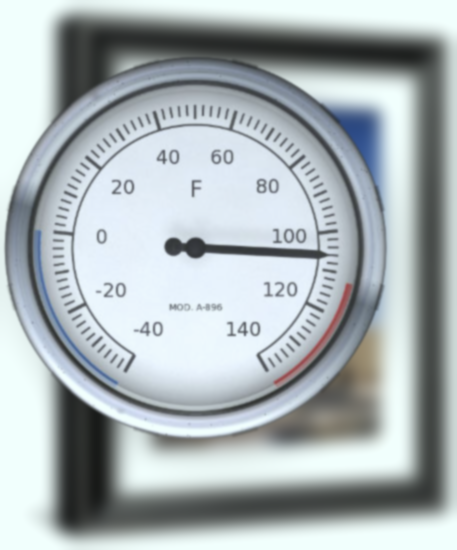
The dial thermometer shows 106,°F
